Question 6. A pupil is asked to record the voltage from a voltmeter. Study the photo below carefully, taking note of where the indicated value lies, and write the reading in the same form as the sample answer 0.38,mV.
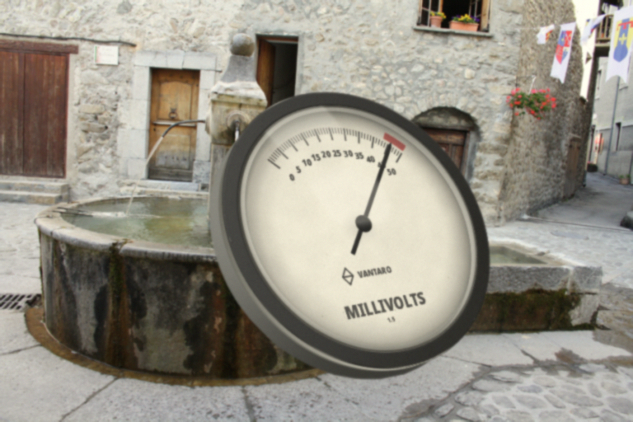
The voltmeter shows 45,mV
